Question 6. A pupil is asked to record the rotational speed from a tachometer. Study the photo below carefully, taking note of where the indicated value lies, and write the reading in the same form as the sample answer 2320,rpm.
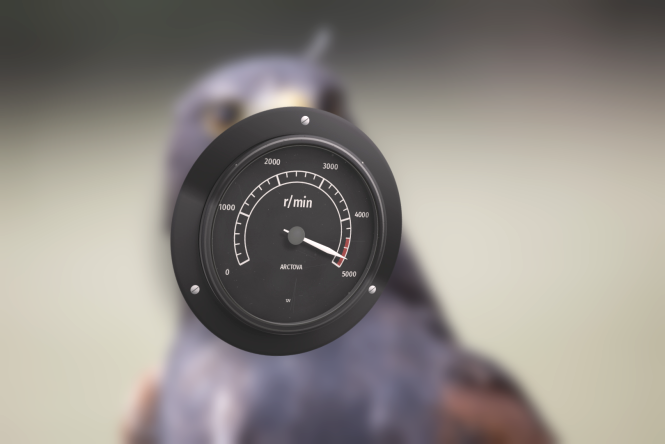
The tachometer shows 4800,rpm
